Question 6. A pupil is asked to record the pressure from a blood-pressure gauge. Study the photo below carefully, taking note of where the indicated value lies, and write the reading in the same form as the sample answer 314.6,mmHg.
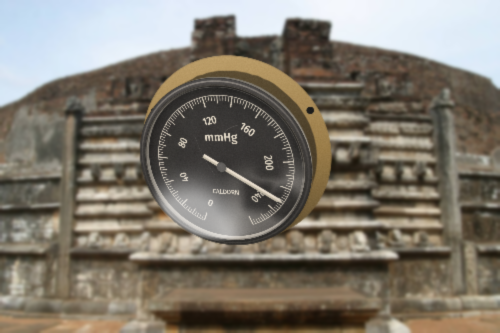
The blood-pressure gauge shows 230,mmHg
